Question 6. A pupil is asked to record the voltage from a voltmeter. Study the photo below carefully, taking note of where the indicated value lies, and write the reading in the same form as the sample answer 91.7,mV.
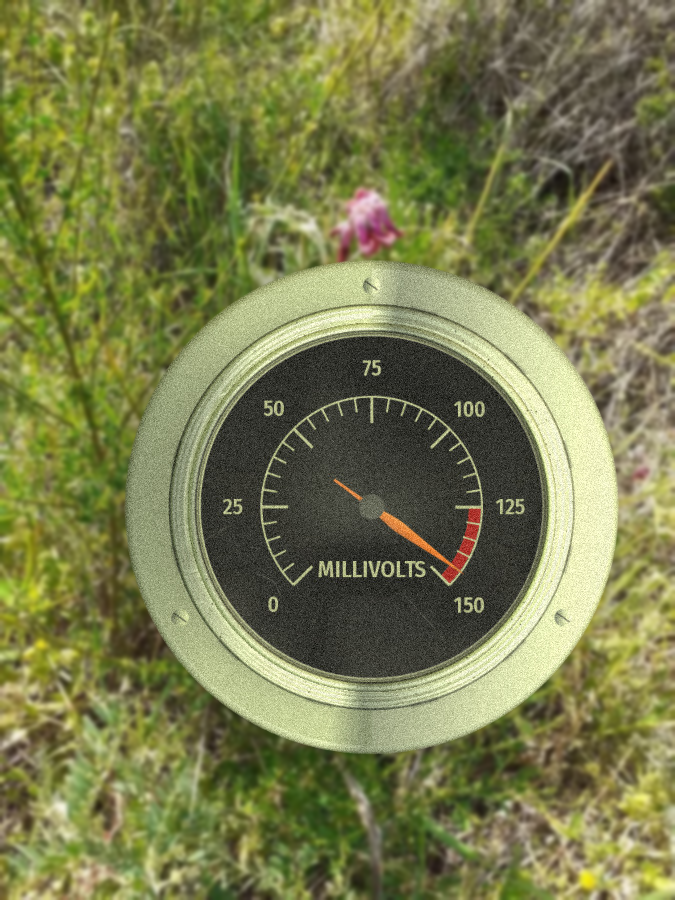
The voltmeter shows 145,mV
